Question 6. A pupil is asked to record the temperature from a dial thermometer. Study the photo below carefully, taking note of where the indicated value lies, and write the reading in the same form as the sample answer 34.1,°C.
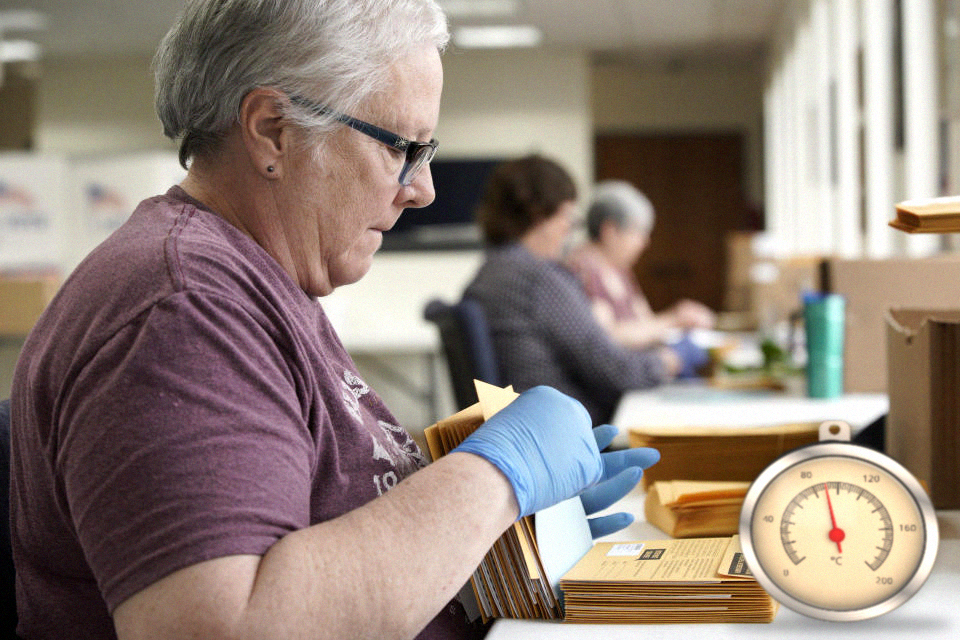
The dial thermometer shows 90,°C
